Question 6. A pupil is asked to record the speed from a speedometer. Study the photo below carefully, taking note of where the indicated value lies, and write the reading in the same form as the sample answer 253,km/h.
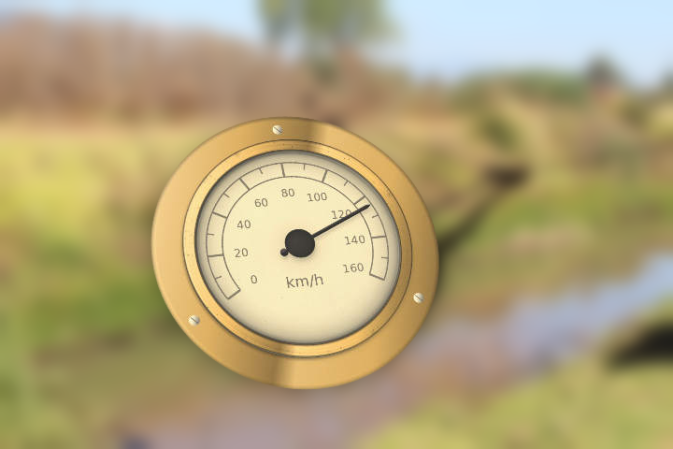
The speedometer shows 125,km/h
